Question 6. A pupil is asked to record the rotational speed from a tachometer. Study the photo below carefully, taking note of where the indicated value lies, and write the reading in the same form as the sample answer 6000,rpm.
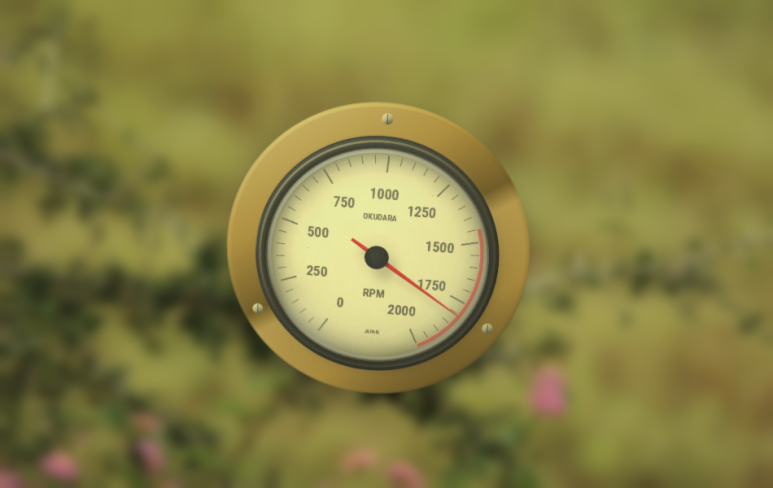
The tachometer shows 1800,rpm
